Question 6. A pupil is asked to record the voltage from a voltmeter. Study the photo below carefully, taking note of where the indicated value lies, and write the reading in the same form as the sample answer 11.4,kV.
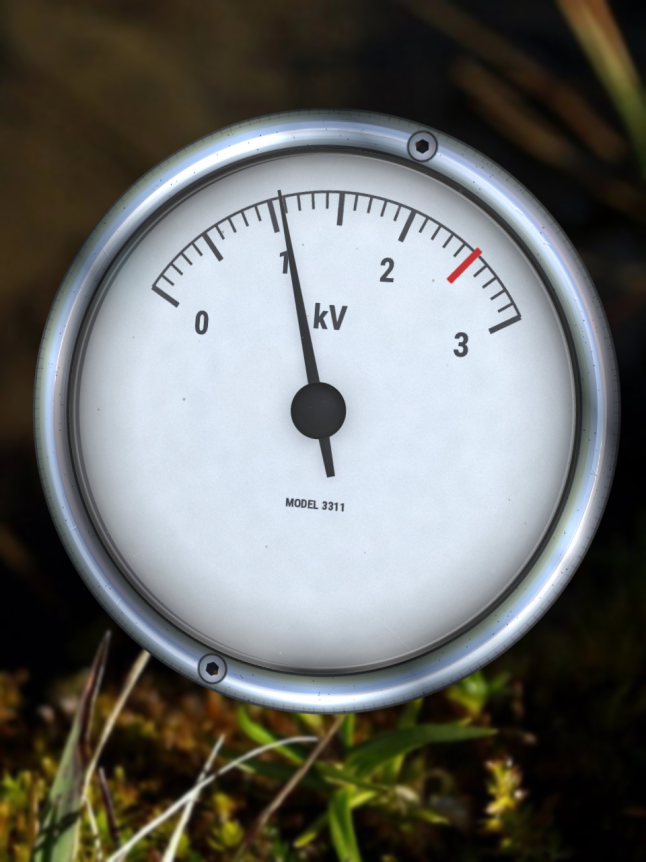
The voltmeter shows 1.1,kV
